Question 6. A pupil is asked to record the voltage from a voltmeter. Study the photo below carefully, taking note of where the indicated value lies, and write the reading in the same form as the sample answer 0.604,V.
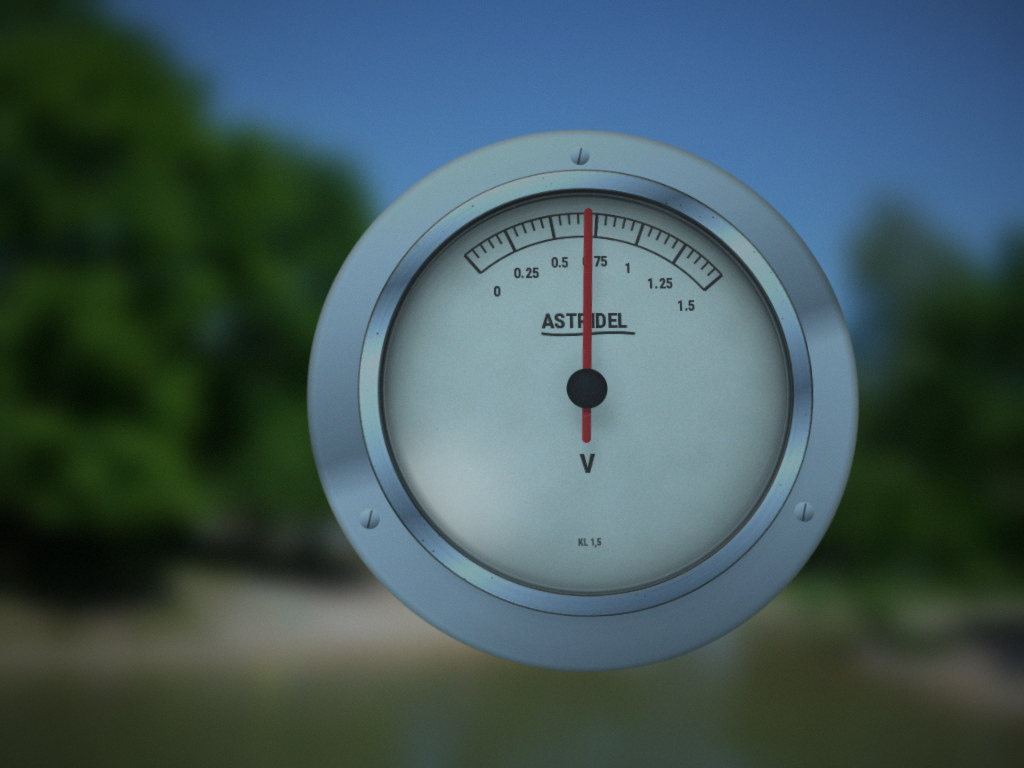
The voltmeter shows 0.7,V
